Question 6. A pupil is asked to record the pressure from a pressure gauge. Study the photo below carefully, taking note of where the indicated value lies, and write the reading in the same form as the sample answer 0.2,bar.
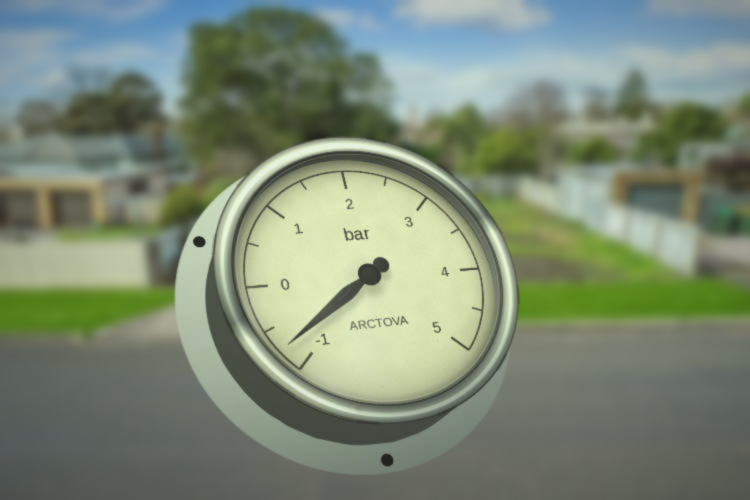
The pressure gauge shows -0.75,bar
